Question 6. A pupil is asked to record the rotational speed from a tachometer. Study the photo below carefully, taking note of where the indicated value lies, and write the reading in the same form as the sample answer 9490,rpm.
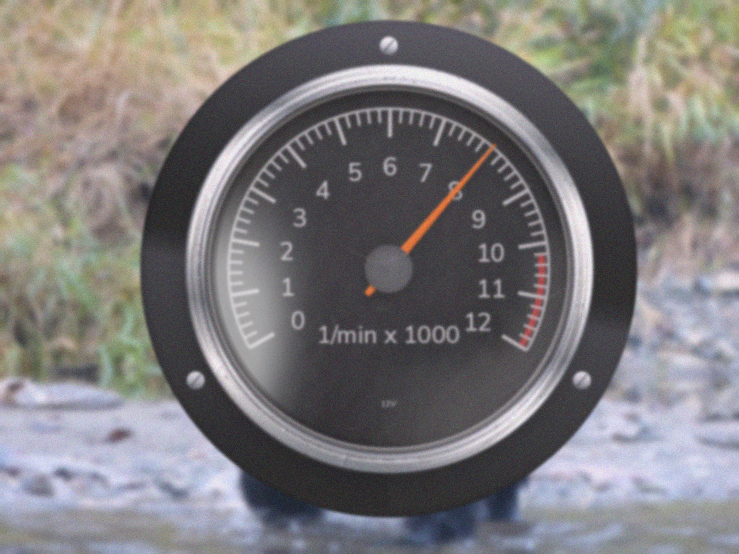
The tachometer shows 8000,rpm
